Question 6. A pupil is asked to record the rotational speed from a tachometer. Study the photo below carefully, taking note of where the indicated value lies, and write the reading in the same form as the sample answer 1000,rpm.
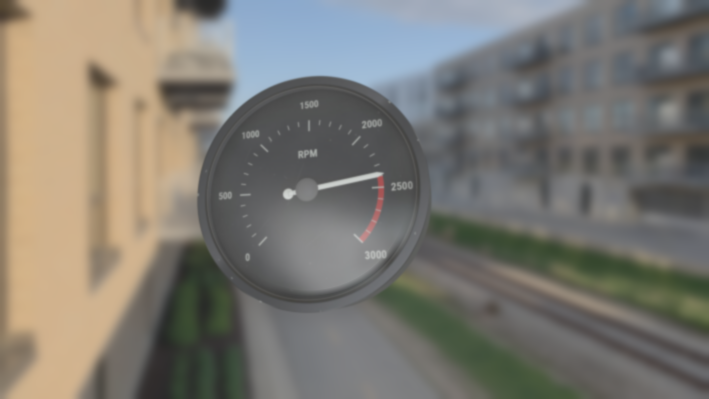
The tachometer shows 2400,rpm
